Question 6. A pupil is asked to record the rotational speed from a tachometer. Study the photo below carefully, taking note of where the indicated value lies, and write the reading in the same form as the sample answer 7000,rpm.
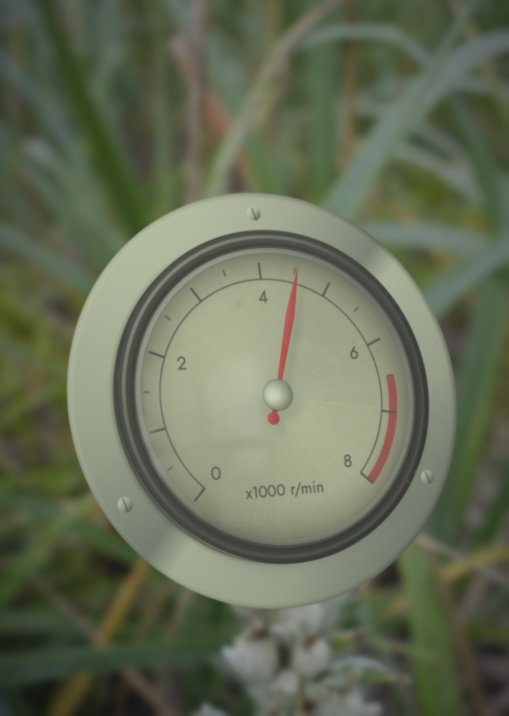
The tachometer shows 4500,rpm
